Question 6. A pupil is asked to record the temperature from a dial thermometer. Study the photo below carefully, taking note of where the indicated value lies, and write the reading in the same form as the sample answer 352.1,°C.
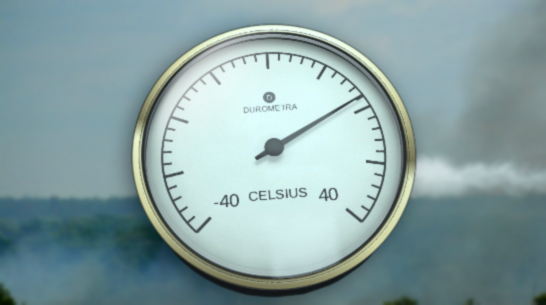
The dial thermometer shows 18,°C
